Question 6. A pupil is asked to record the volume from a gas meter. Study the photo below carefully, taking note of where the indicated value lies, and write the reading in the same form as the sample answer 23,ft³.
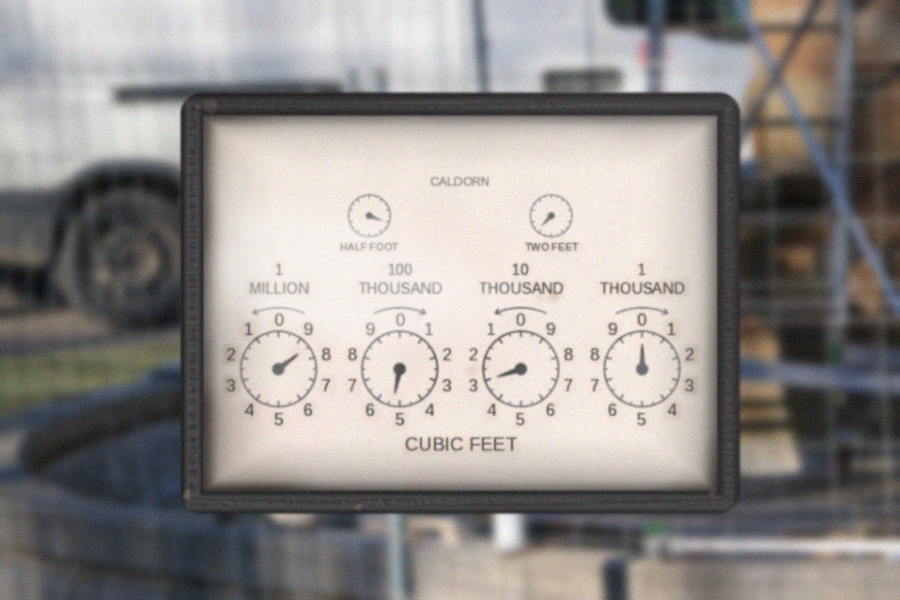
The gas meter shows 853000,ft³
